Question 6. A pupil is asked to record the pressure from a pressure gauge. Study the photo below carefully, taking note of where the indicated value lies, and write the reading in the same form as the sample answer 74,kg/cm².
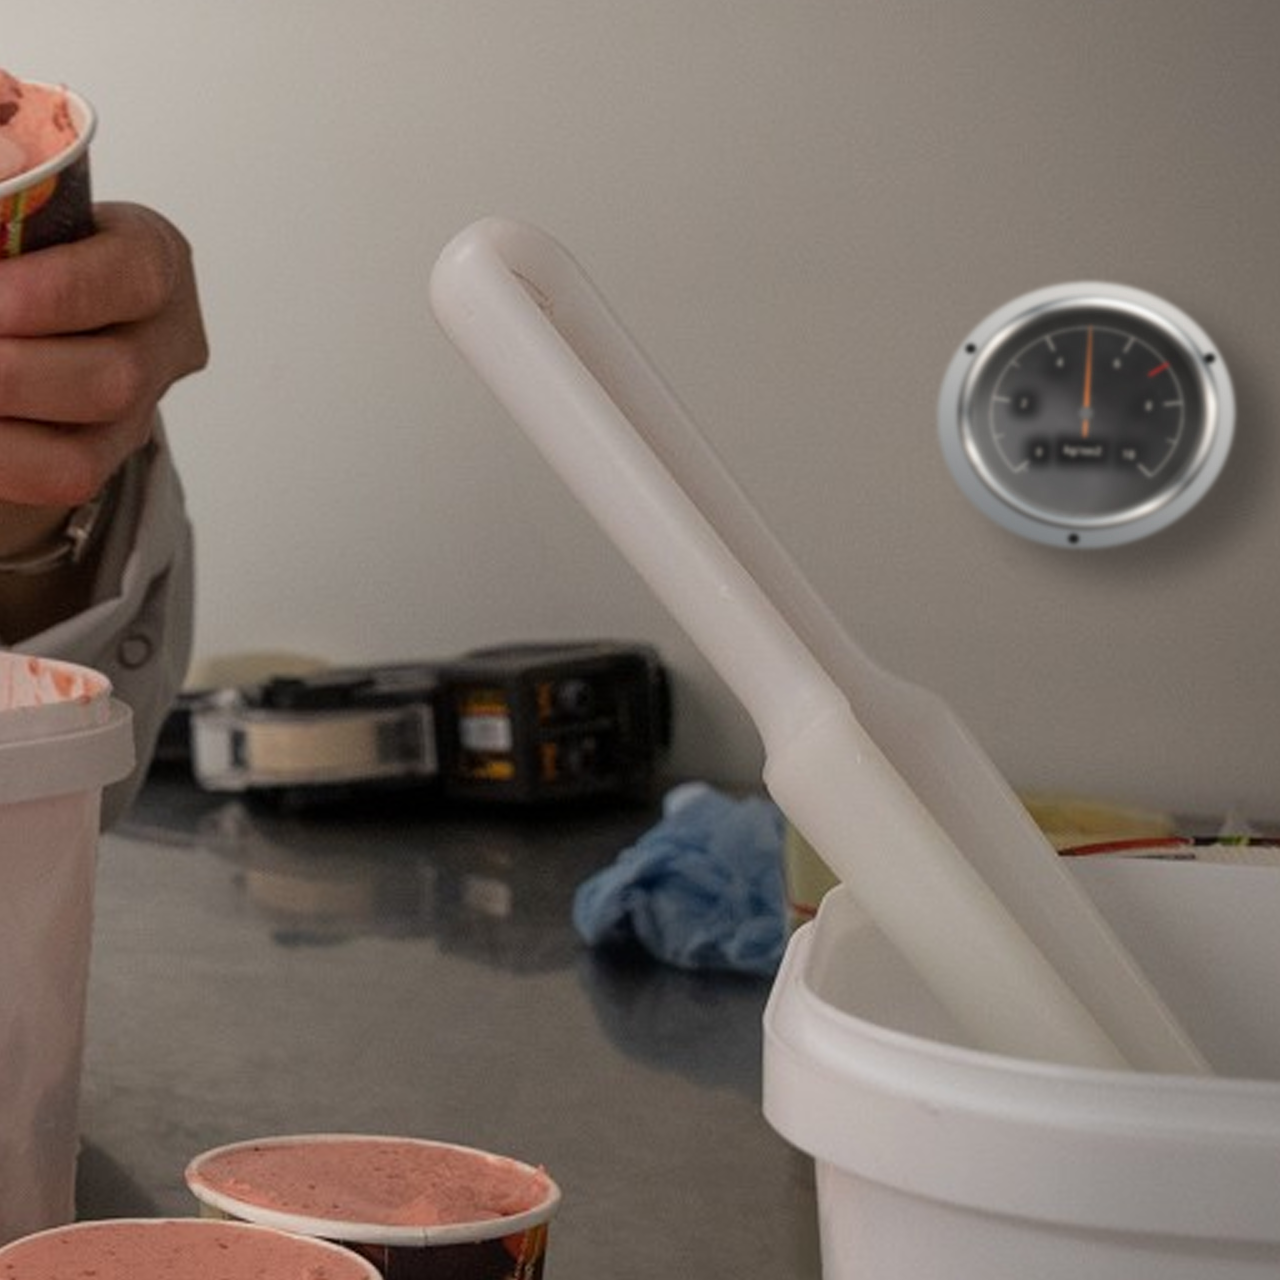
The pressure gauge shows 5,kg/cm²
